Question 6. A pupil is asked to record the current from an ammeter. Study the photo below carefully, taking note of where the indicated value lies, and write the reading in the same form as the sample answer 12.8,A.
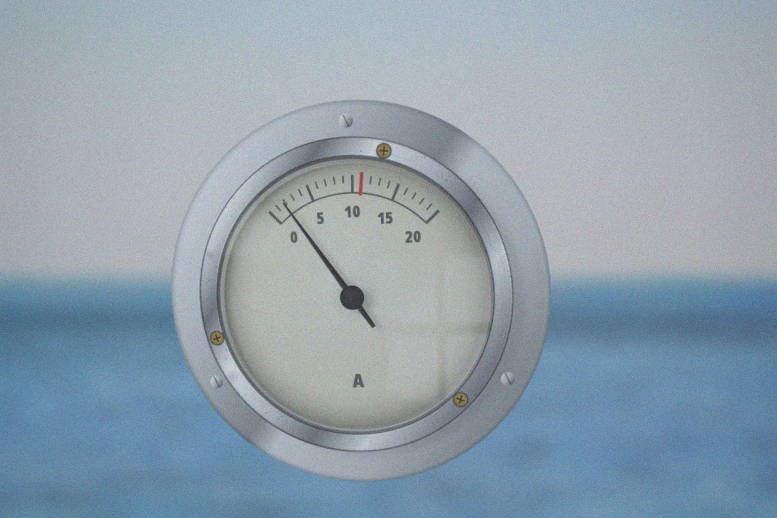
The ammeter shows 2,A
